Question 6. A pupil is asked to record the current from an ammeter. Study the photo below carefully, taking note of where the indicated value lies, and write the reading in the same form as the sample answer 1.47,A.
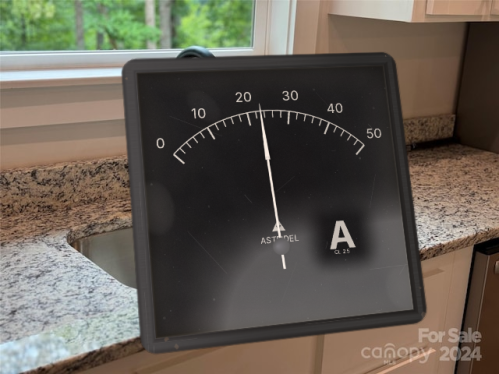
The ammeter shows 23,A
